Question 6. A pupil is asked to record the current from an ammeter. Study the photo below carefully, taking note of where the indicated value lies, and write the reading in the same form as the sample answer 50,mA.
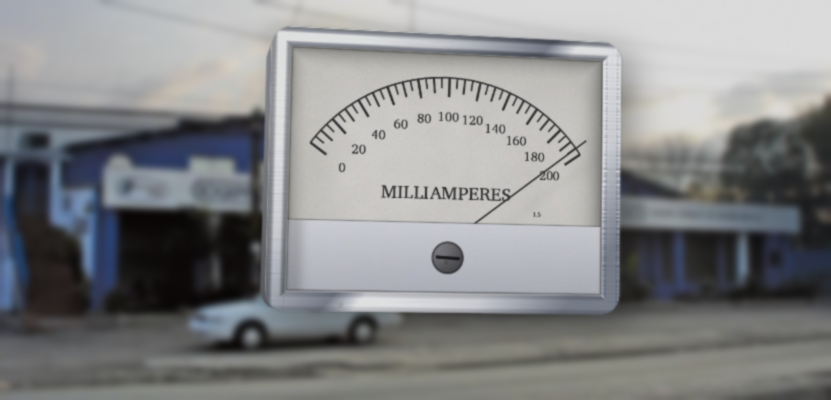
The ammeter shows 195,mA
